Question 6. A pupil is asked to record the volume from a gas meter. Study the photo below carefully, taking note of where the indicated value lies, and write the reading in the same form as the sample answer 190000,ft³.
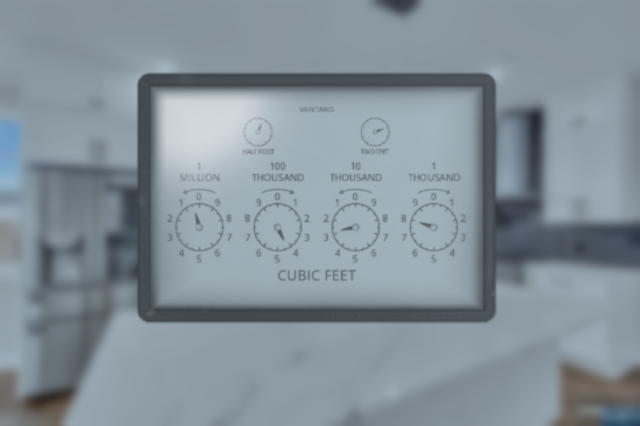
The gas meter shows 42800,ft³
